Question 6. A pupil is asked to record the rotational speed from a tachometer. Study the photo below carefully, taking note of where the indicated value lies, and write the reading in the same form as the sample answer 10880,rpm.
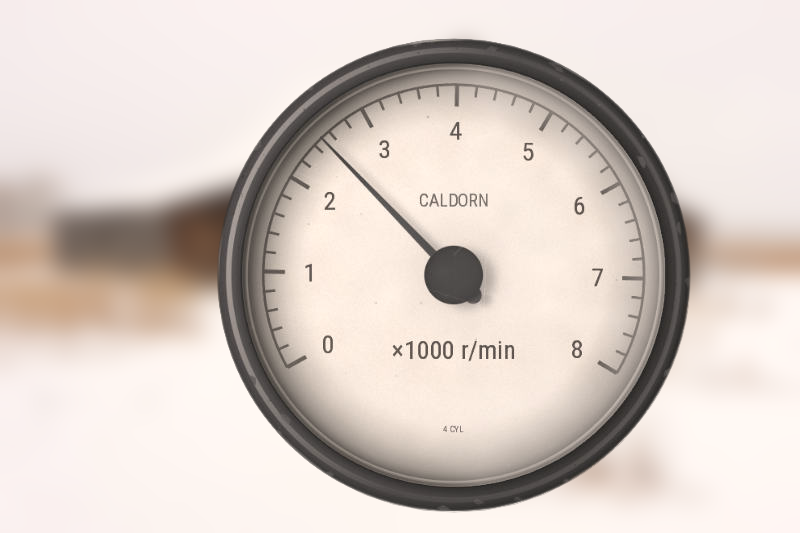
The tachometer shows 2500,rpm
